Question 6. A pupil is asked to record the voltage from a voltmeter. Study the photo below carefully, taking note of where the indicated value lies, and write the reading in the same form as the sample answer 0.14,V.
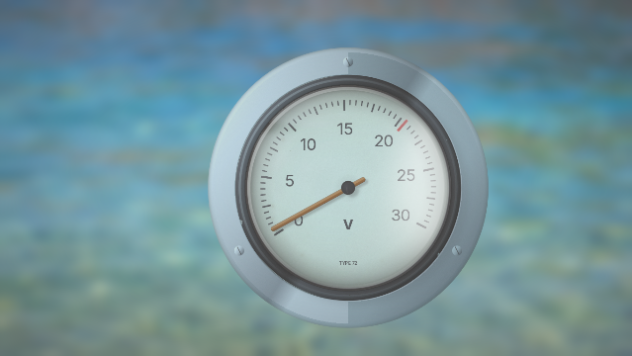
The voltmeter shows 0.5,V
